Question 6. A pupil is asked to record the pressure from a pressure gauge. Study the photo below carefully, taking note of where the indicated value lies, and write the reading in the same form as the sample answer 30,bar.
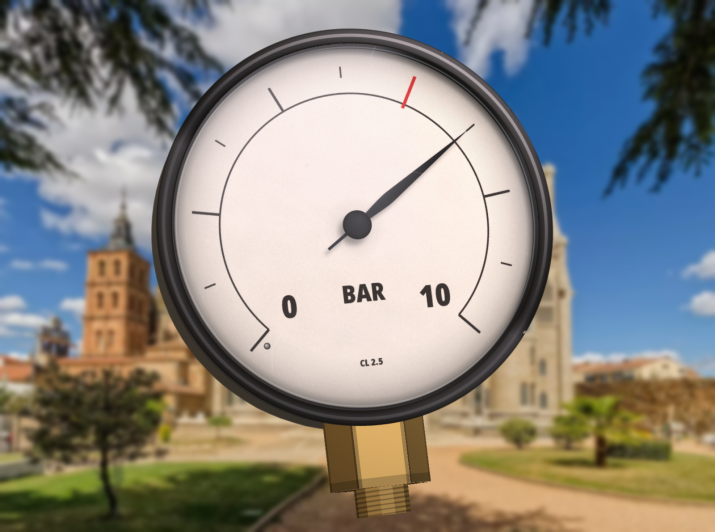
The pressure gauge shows 7,bar
